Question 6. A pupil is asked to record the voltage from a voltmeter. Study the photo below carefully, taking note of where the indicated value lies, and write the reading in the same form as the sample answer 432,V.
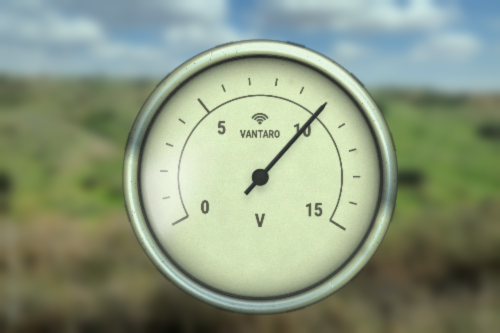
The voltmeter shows 10,V
